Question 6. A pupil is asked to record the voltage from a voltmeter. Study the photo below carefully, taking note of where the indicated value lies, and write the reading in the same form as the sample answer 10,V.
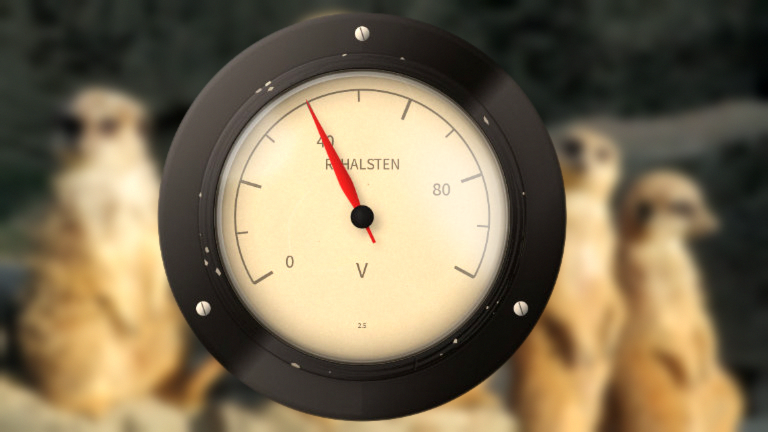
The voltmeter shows 40,V
